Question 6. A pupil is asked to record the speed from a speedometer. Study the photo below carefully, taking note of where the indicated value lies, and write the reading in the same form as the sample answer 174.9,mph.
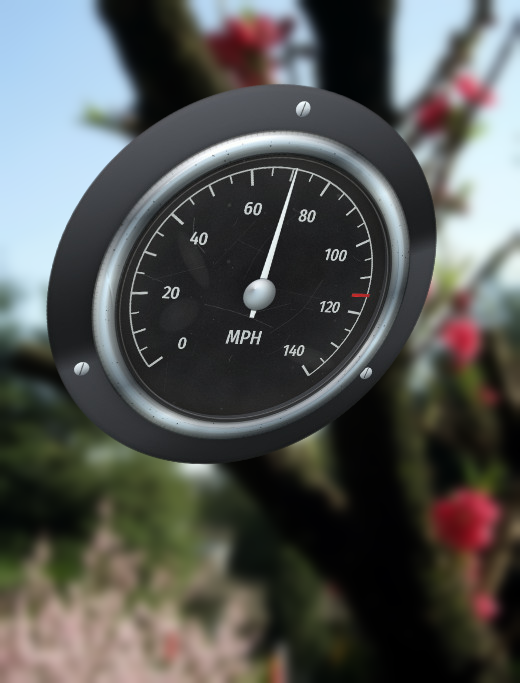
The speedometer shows 70,mph
